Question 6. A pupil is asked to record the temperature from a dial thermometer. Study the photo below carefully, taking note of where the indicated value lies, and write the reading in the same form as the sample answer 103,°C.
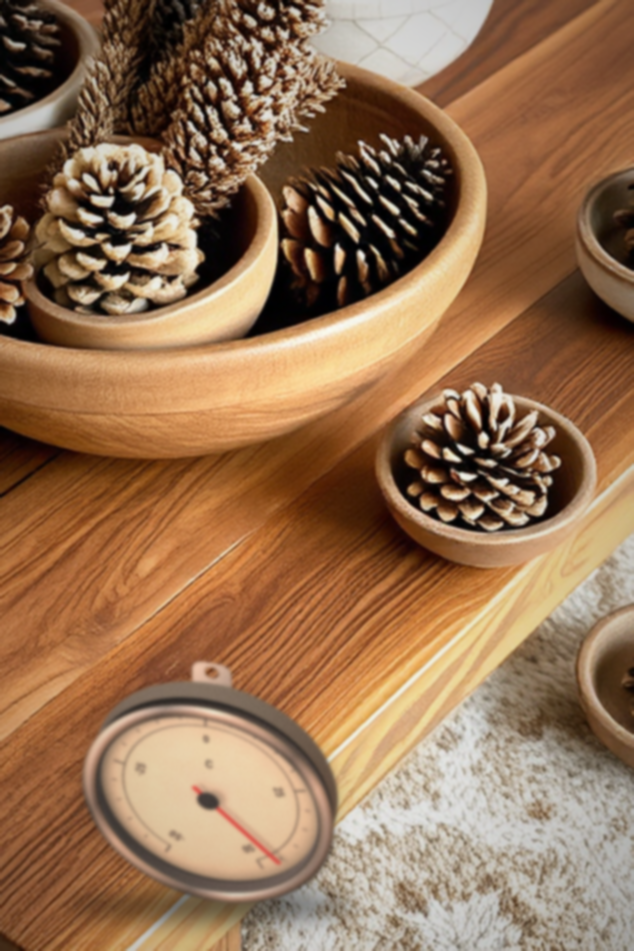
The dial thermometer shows 45,°C
